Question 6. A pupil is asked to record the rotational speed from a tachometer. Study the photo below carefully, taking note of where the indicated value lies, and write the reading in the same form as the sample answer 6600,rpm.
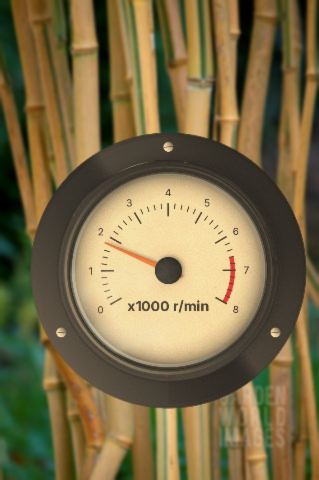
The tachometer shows 1800,rpm
